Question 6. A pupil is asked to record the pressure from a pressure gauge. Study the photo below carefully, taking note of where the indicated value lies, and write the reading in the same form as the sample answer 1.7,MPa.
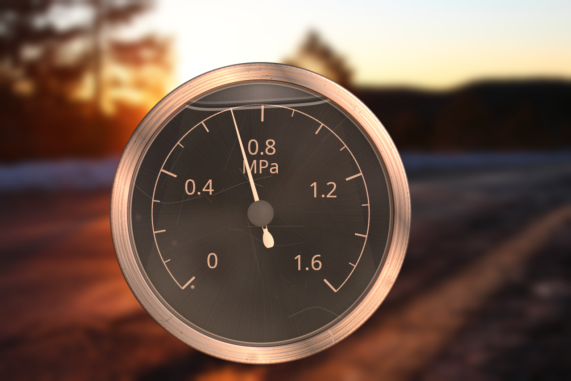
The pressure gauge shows 0.7,MPa
